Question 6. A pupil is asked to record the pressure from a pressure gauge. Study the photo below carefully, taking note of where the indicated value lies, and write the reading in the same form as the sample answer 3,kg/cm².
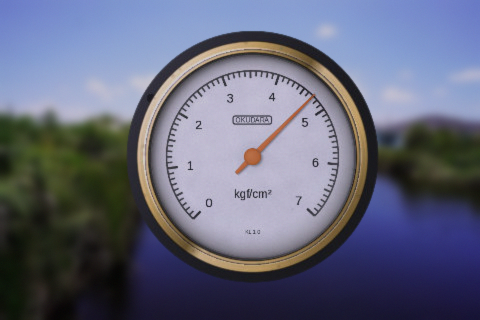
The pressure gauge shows 4.7,kg/cm²
